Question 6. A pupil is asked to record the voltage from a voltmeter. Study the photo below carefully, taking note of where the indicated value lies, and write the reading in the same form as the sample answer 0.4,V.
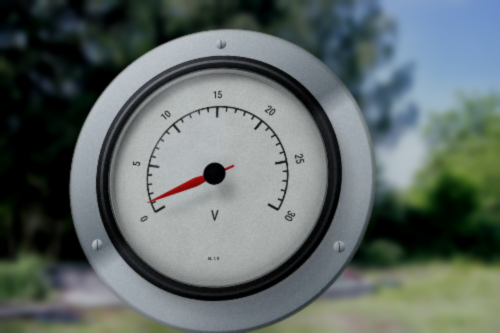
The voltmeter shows 1,V
